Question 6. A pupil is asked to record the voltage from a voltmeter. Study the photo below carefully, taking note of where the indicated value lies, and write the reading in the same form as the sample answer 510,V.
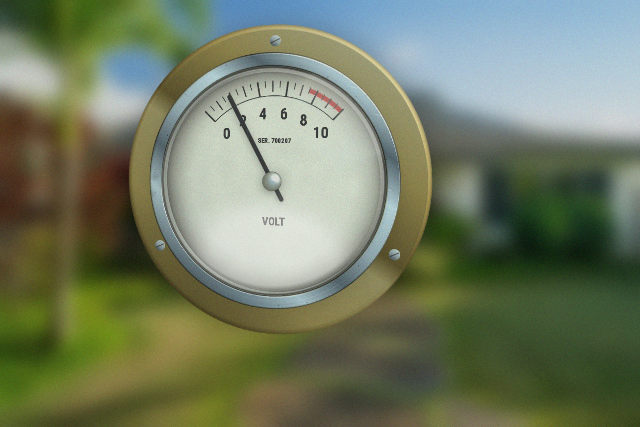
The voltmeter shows 2,V
